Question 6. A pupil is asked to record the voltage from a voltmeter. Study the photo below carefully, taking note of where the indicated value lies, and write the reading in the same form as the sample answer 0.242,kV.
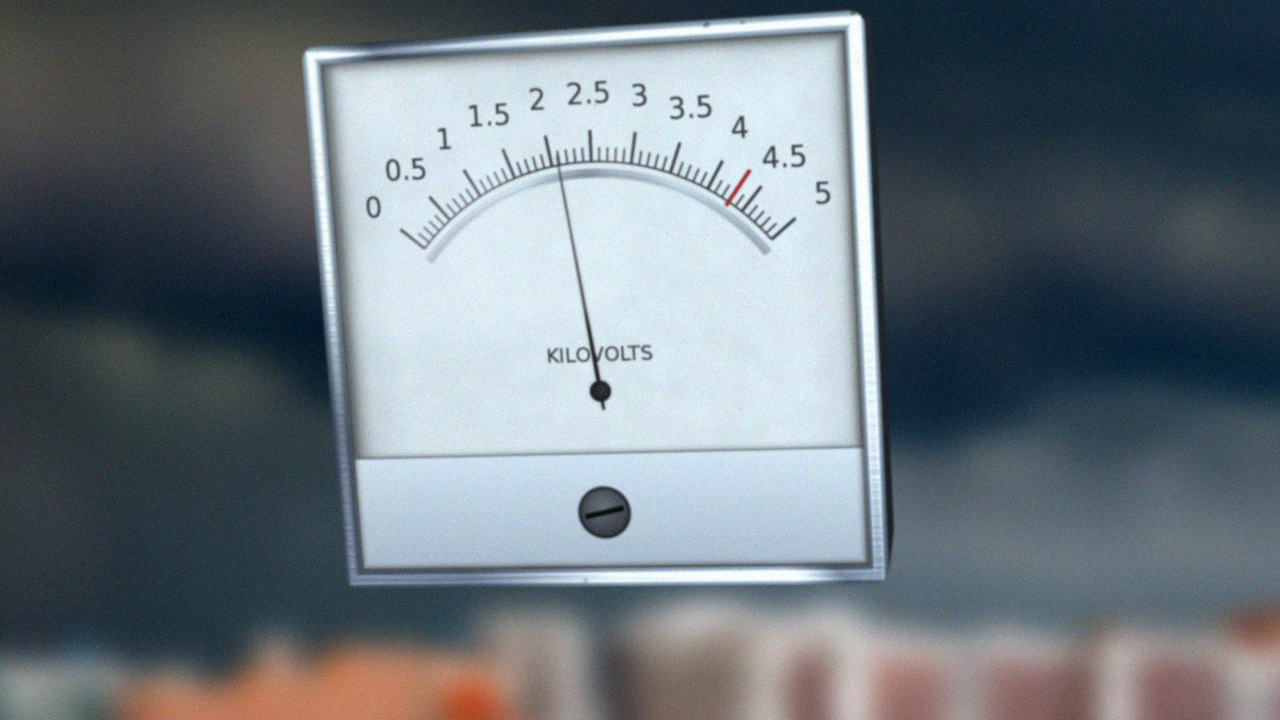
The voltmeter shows 2.1,kV
